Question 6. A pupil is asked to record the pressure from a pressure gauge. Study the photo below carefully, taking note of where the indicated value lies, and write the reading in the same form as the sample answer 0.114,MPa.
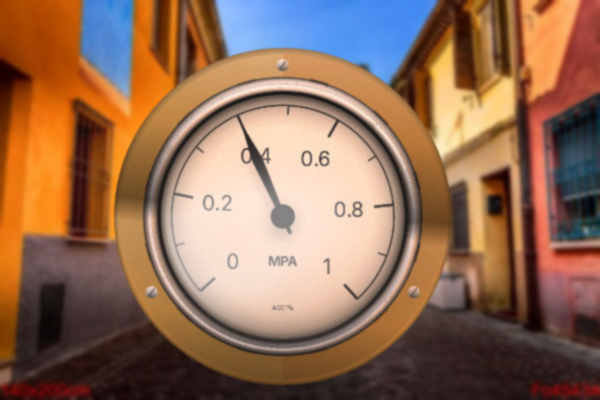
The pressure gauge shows 0.4,MPa
